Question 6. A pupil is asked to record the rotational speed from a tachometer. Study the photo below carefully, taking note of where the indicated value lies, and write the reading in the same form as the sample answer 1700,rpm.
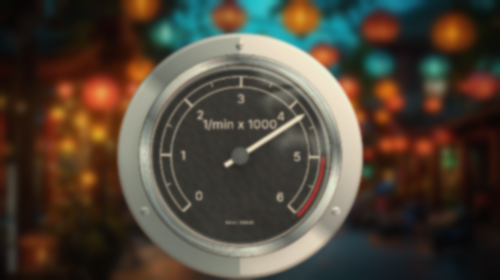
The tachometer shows 4250,rpm
